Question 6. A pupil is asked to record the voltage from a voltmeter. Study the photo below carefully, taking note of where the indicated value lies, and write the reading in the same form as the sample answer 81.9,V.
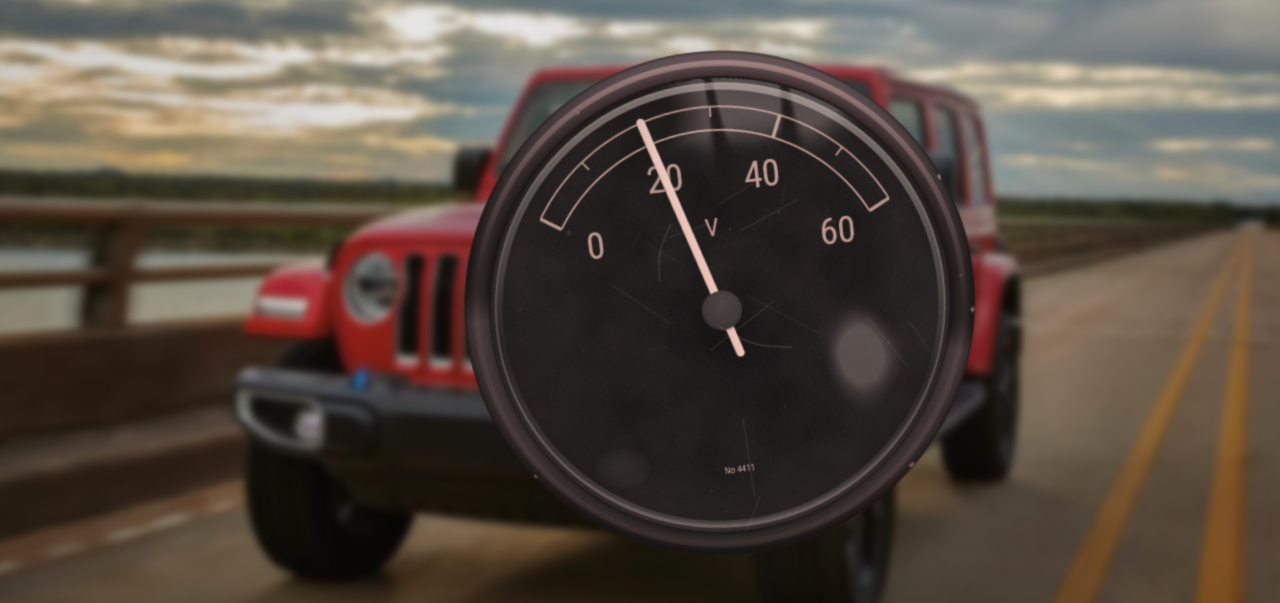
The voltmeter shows 20,V
